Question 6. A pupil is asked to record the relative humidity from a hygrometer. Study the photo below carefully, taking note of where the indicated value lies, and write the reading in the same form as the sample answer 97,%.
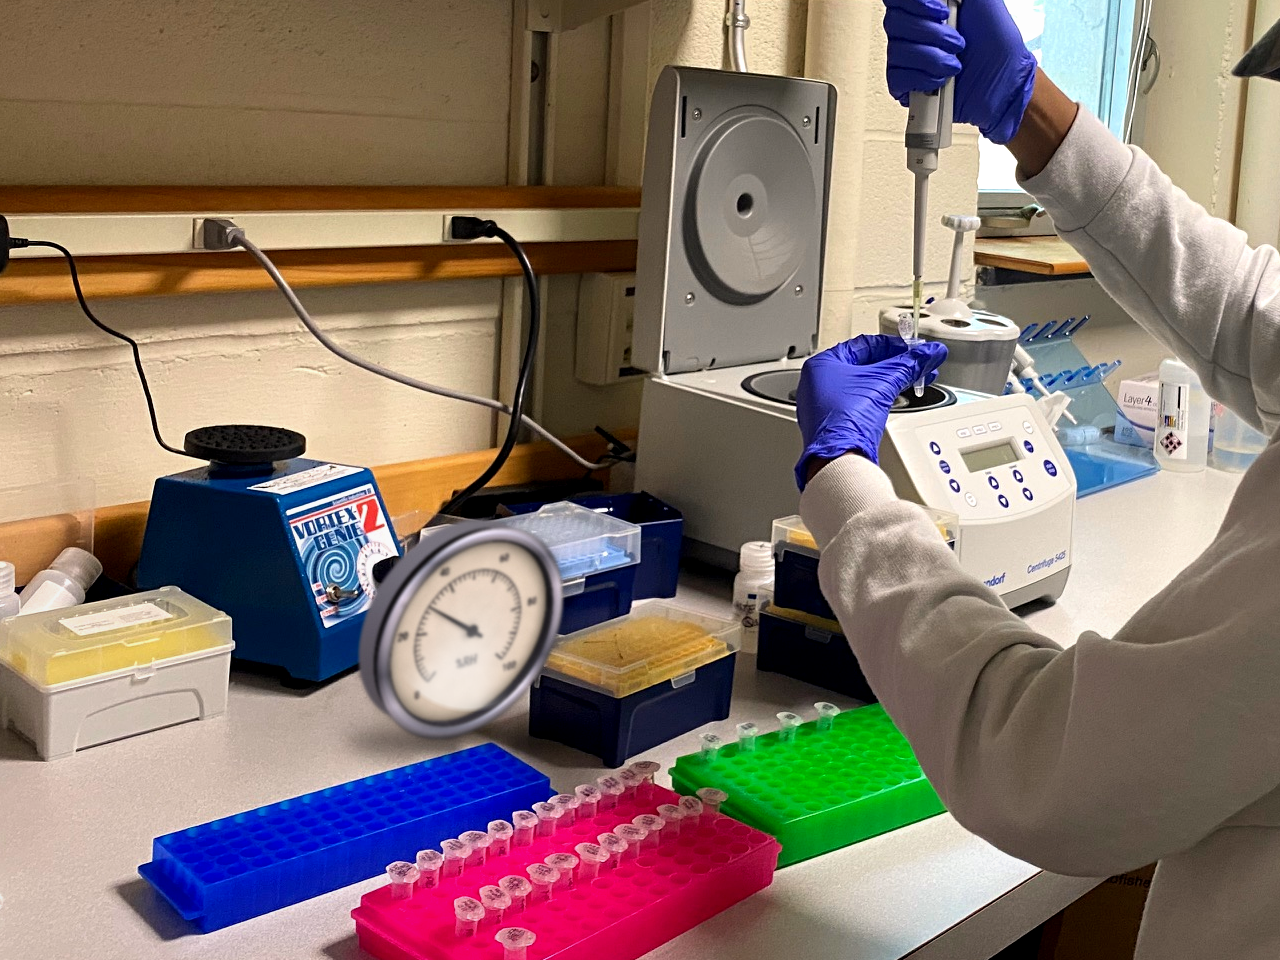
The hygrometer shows 30,%
